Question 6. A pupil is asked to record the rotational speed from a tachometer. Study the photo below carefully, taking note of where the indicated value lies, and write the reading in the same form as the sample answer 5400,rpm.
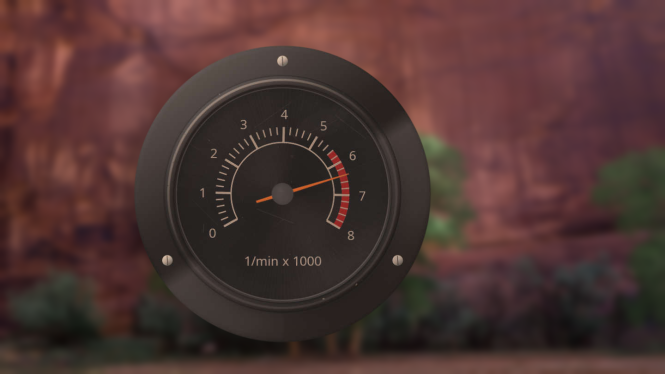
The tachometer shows 6400,rpm
